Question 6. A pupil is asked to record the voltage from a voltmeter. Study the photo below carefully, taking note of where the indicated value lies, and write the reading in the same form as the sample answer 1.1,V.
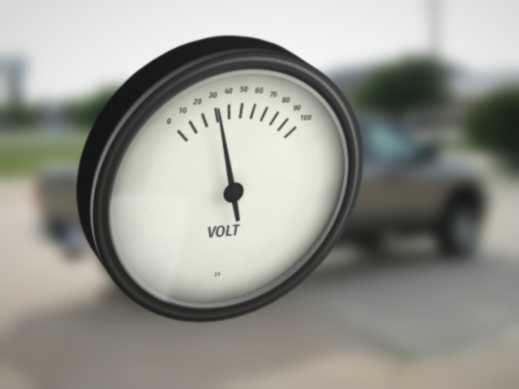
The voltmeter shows 30,V
